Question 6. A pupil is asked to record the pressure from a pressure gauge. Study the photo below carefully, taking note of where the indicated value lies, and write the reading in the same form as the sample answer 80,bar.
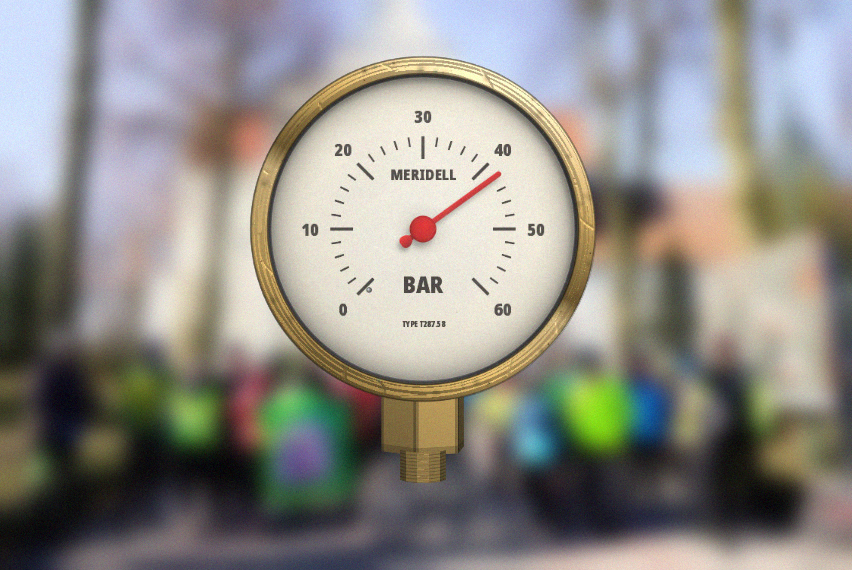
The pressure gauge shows 42,bar
